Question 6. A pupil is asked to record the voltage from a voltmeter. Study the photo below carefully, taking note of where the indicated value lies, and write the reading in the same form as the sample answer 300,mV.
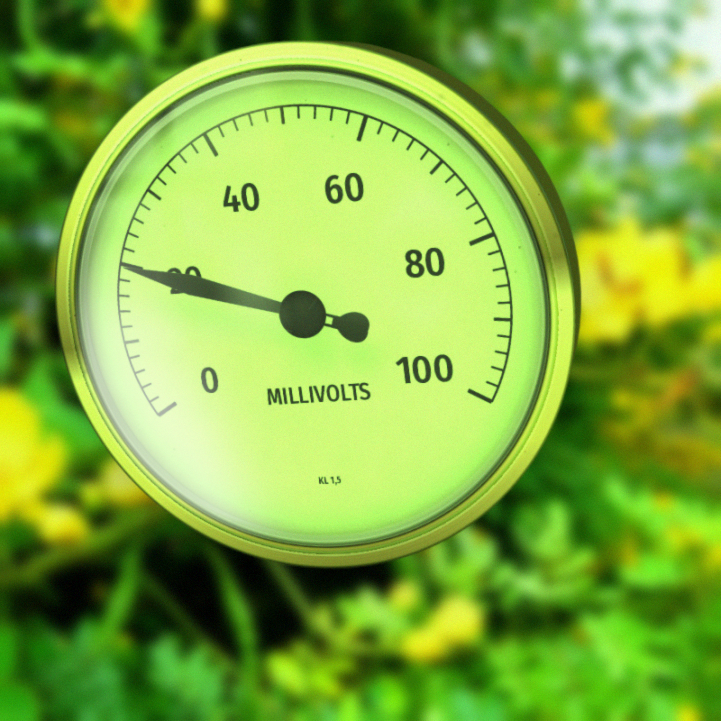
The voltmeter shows 20,mV
